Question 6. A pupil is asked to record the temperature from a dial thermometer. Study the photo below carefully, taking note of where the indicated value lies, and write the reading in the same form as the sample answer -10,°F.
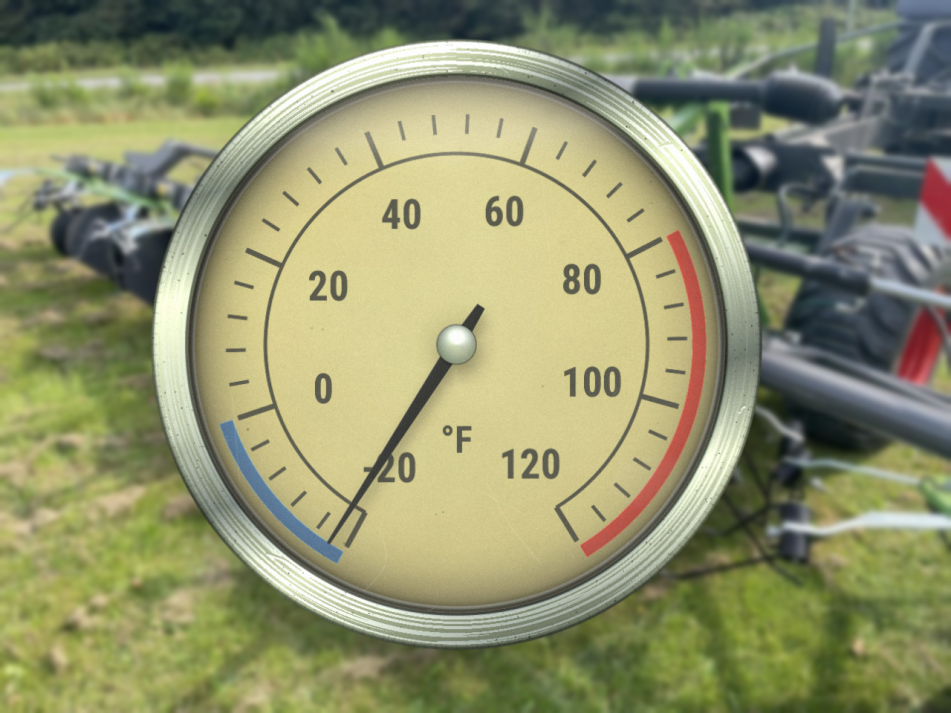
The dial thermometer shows -18,°F
